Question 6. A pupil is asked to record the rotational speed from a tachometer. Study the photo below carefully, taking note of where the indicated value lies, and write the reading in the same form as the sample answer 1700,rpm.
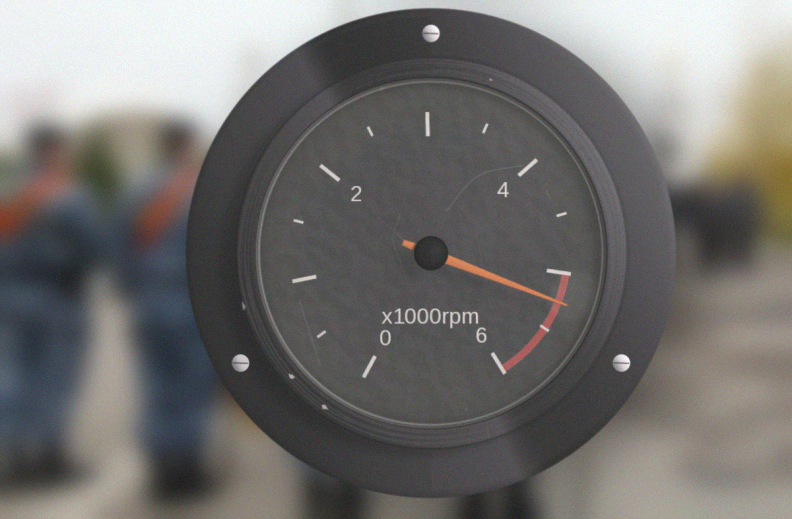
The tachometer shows 5250,rpm
